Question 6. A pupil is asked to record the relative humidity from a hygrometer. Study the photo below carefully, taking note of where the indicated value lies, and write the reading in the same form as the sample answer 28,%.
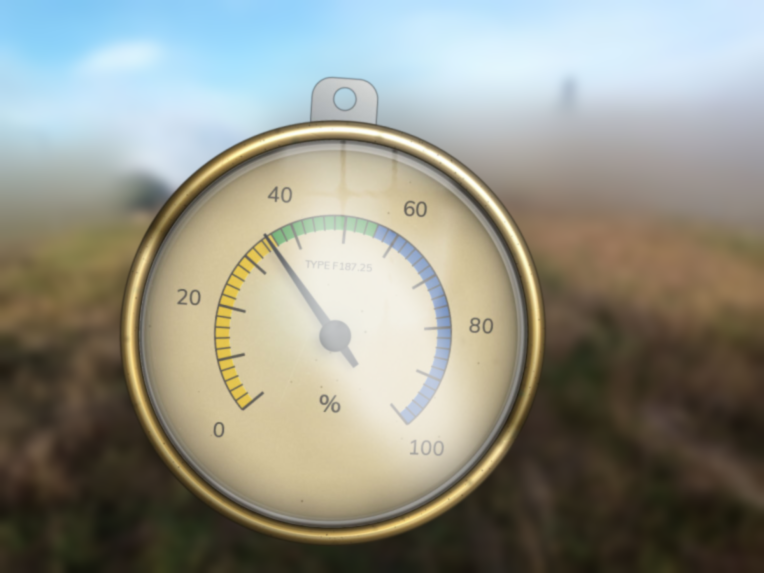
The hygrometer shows 35,%
